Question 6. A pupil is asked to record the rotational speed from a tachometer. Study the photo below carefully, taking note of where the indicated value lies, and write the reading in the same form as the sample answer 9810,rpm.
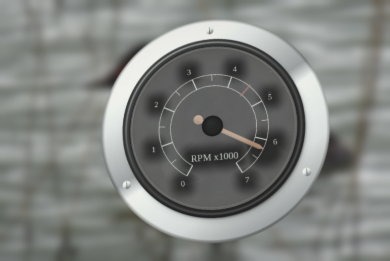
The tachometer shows 6250,rpm
